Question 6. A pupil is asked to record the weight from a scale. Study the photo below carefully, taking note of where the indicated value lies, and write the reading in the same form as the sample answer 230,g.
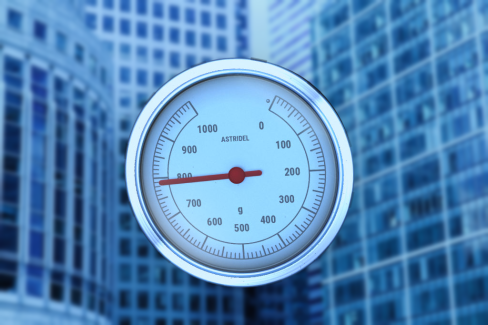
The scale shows 790,g
